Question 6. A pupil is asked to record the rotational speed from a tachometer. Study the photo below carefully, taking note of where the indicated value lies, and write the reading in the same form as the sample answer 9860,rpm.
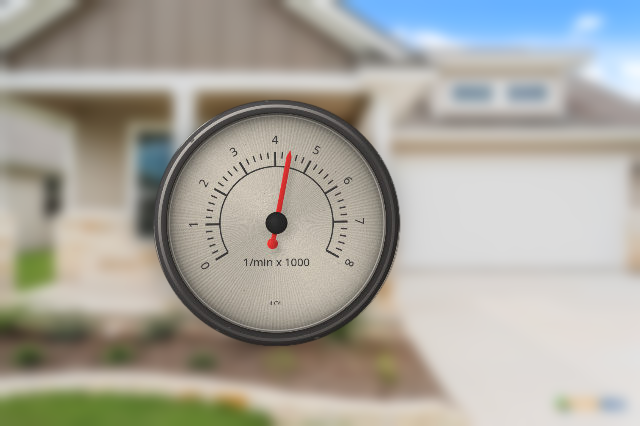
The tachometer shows 4400,rpm
